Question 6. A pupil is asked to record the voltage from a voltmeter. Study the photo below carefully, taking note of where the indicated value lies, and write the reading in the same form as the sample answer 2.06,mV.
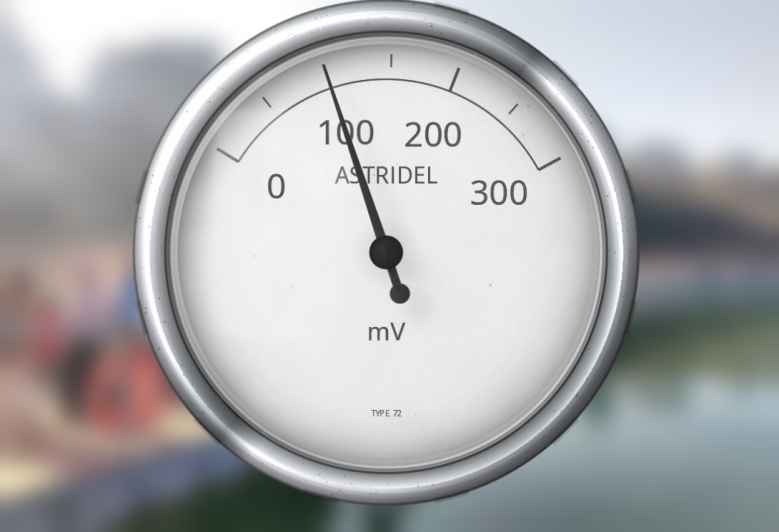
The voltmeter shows 100,mV
